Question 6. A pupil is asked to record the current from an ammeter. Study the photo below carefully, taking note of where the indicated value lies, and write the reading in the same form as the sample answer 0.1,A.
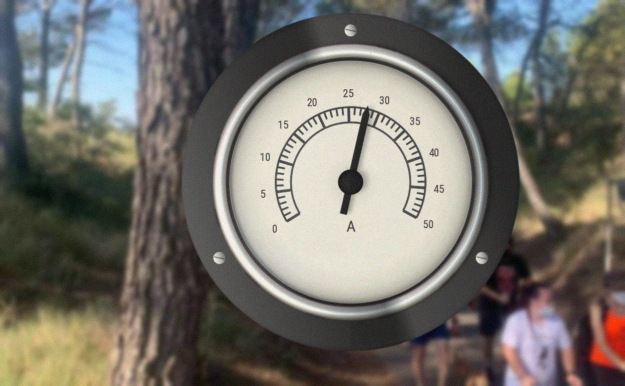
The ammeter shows 28,A
